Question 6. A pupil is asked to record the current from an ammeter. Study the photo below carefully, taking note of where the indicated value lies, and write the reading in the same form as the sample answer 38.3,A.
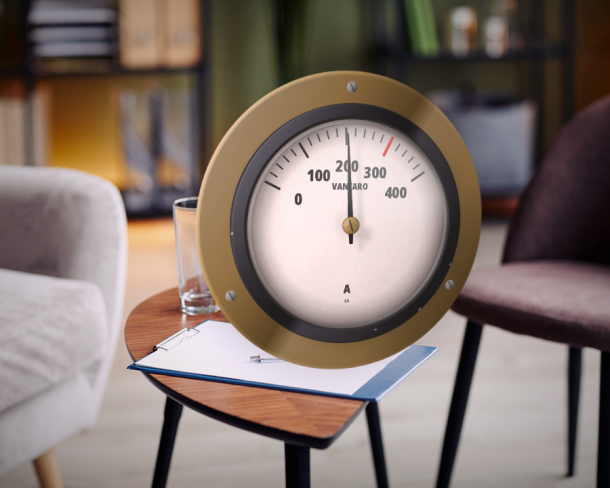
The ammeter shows 200,A
